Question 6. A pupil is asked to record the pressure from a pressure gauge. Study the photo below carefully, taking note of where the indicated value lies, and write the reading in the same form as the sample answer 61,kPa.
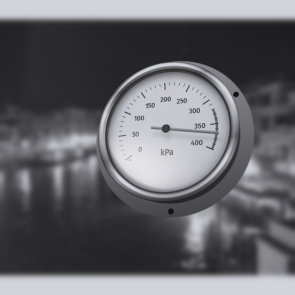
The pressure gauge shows 370,kPa
